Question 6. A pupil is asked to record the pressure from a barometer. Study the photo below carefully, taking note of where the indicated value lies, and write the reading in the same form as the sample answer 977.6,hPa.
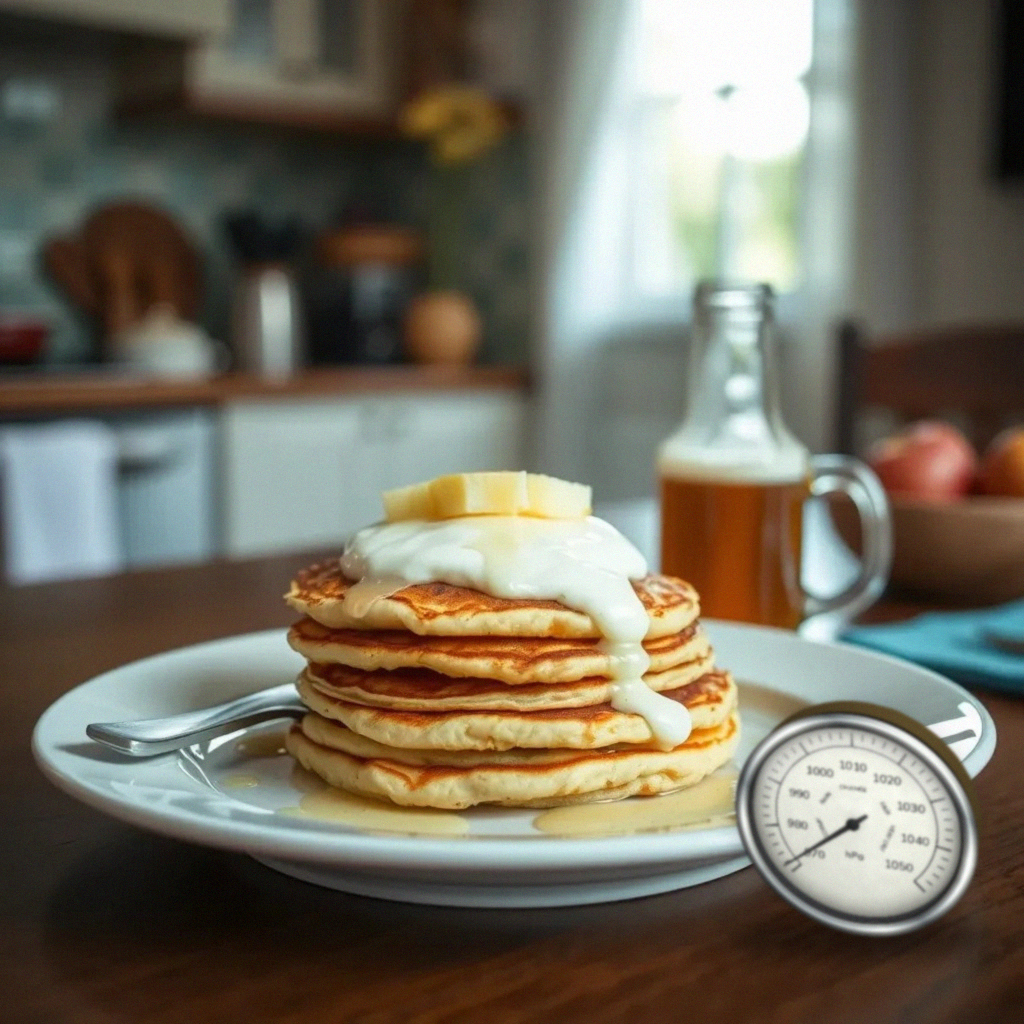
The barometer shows 972,hPa
